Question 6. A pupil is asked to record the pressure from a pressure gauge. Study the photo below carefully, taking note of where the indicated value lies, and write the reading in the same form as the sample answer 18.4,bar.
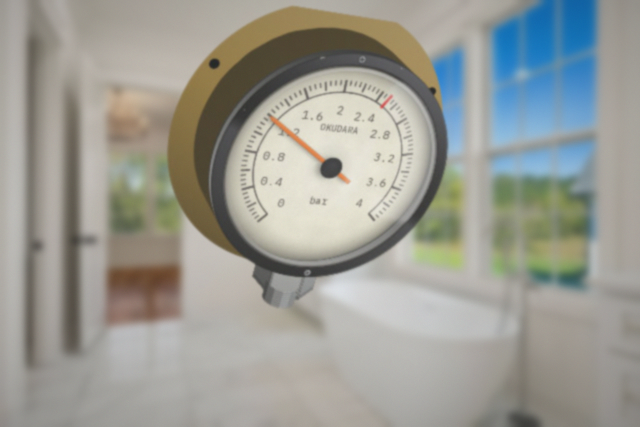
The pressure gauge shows 1.2,bar
